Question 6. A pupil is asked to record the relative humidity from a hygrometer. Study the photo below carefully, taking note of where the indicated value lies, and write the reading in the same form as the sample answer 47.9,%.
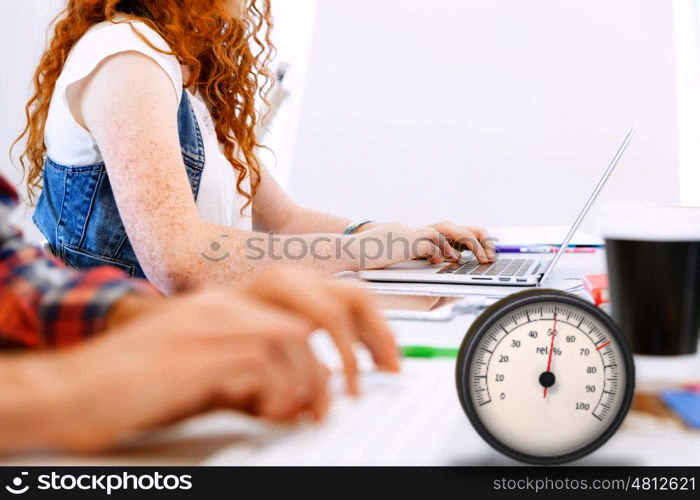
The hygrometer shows 50,%
